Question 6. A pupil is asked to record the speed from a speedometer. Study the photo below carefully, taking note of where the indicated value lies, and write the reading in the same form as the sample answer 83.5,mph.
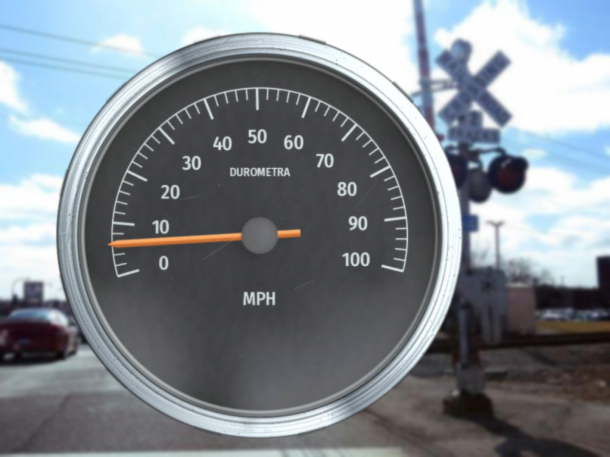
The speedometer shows 6,mph
